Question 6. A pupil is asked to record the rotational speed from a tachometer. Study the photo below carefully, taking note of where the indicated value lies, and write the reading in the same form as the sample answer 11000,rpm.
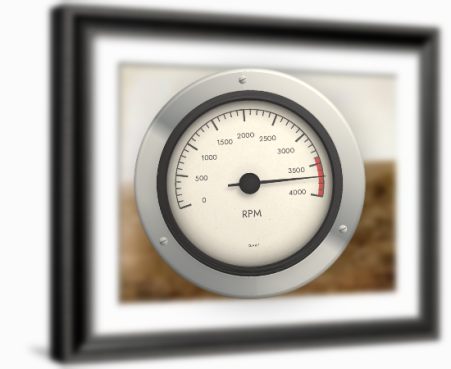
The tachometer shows 3700,rpm
